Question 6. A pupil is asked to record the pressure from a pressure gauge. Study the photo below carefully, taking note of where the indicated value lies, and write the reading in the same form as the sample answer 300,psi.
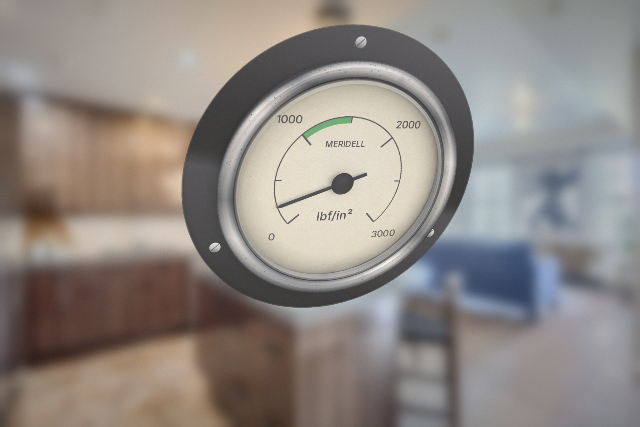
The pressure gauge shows 250,psi
